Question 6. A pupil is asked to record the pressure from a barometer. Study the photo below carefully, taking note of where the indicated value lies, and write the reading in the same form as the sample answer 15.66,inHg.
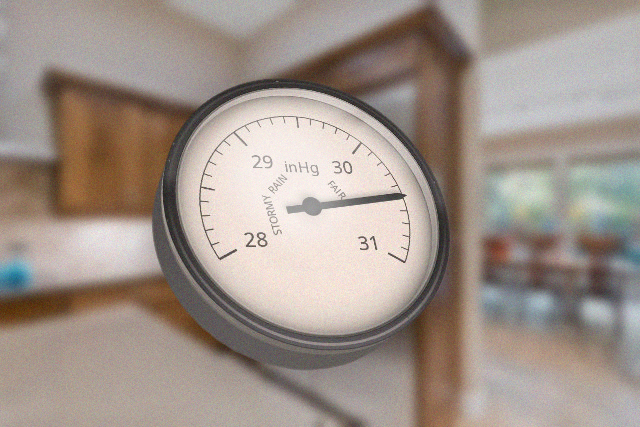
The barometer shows 30.5,inHg
